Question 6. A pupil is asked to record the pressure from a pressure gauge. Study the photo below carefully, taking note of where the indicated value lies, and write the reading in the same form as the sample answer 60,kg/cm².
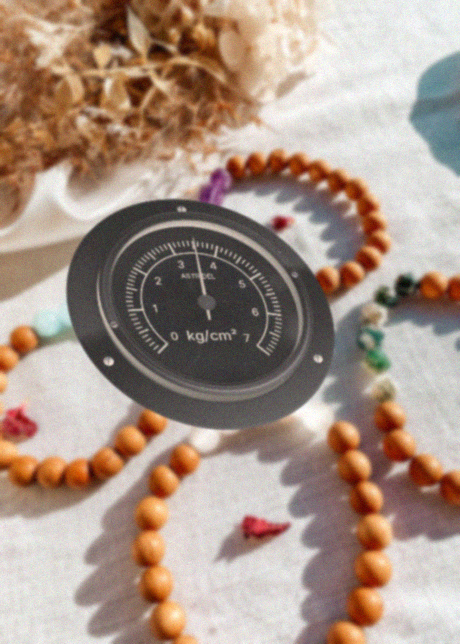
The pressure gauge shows 3.5,kg/cm²
